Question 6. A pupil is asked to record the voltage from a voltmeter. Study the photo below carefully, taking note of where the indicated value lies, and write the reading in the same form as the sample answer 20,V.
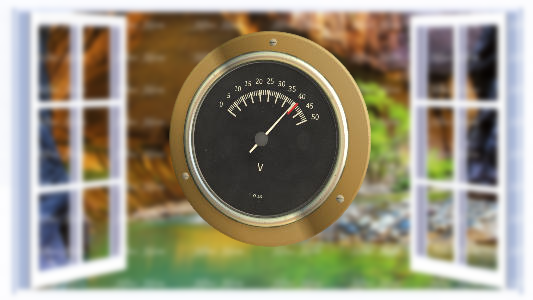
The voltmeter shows 40,V
